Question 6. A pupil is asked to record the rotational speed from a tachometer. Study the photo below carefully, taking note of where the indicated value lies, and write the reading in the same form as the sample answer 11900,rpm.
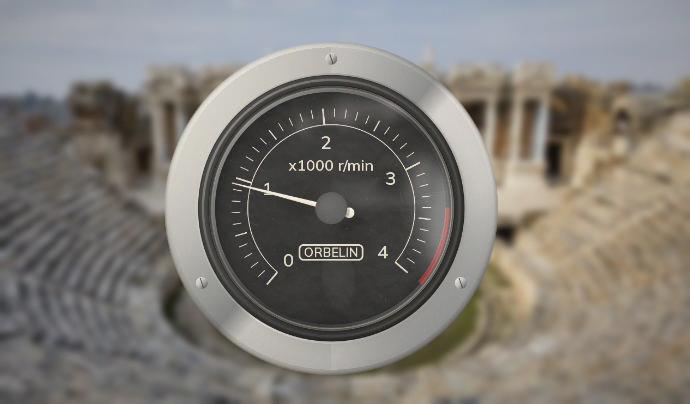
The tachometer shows 950,rpm
